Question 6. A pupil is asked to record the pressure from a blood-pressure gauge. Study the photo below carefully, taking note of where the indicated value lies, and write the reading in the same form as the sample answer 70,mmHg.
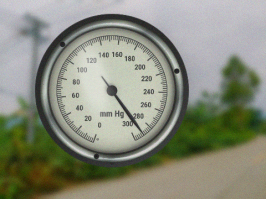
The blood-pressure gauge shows 290,mmHg
